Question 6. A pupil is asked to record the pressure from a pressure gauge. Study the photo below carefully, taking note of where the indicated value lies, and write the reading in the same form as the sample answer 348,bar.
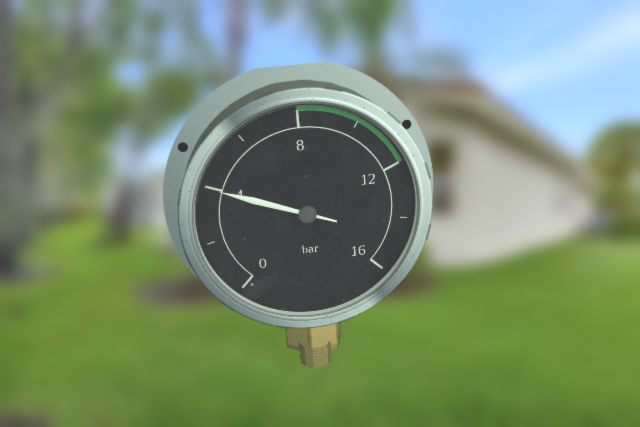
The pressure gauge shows 4,bar
